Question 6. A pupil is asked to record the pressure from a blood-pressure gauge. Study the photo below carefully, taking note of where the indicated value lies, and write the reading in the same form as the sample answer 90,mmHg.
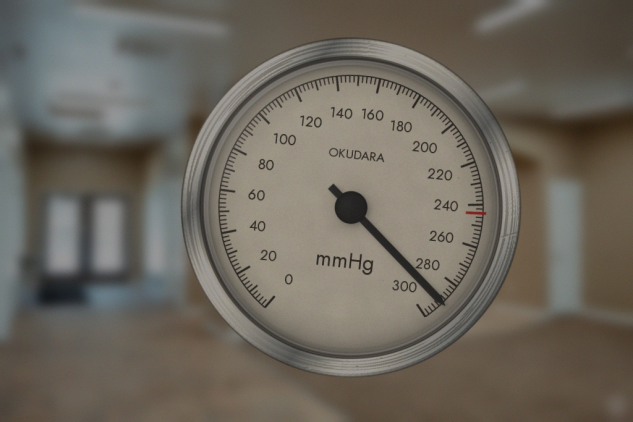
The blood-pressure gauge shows 290,mmHg
